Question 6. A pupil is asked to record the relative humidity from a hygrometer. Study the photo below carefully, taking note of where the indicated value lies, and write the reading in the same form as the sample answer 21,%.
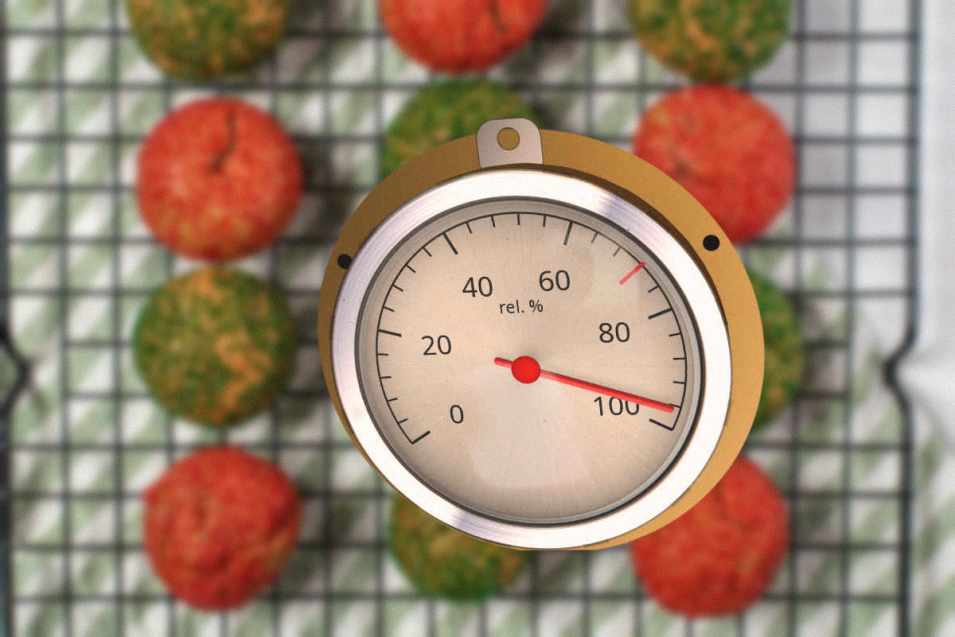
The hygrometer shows 96,%
